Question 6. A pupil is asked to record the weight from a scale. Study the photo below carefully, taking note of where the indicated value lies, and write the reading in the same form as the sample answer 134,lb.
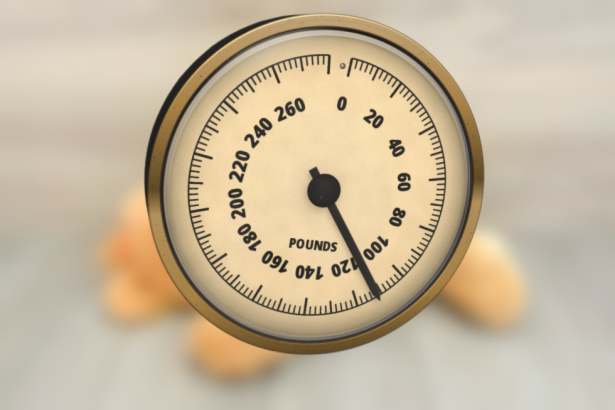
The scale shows 112,lb
